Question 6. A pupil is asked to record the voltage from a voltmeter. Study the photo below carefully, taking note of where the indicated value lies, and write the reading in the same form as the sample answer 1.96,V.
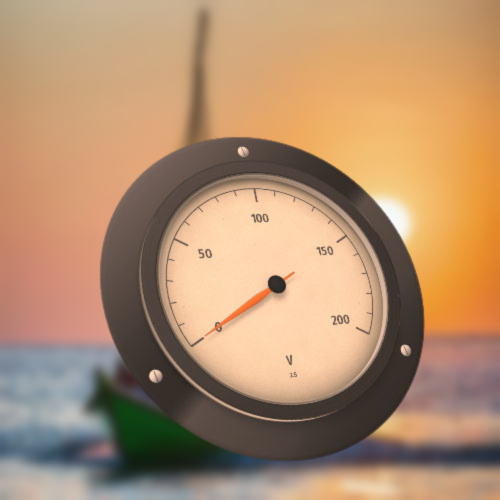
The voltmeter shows 0,V
